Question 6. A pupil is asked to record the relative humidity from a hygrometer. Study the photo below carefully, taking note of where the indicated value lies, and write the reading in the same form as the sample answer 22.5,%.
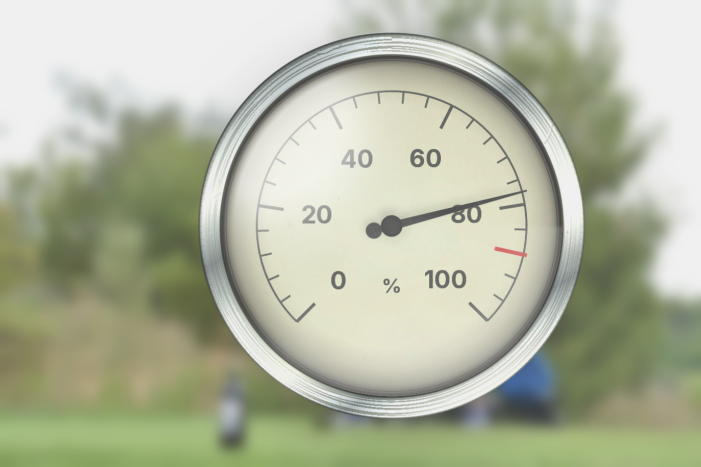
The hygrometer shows 78,%
